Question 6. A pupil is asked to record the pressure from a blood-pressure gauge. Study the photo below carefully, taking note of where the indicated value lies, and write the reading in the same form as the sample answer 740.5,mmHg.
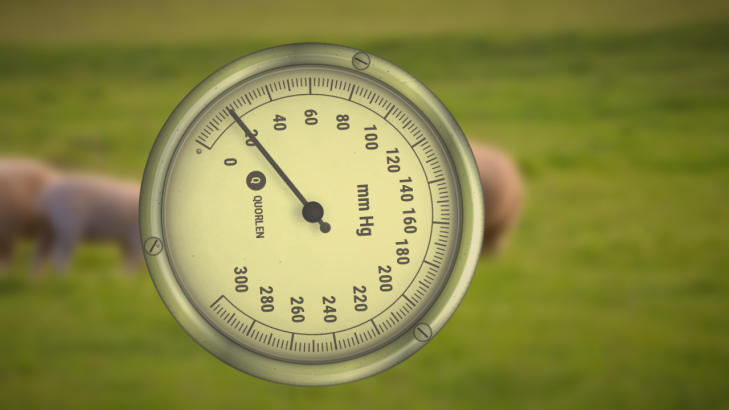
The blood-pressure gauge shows 20,mmHg
